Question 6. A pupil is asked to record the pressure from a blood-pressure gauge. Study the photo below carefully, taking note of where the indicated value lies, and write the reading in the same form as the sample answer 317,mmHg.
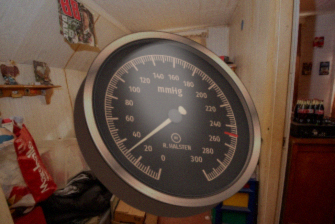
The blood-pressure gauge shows 30,mmHg
